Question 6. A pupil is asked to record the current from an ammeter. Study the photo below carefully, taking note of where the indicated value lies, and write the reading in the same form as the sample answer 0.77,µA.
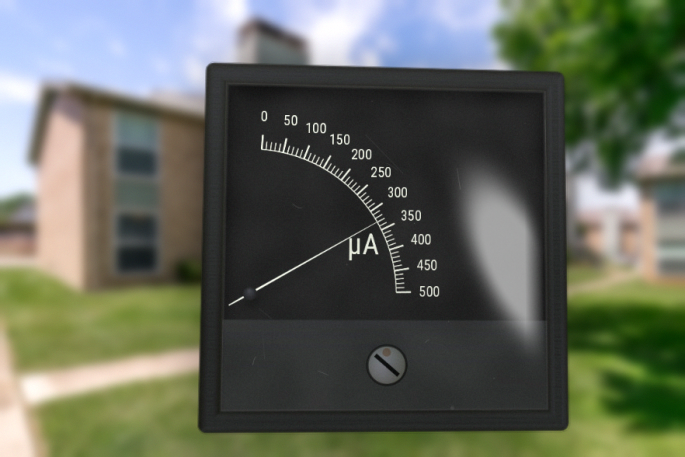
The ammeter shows 330,µA
